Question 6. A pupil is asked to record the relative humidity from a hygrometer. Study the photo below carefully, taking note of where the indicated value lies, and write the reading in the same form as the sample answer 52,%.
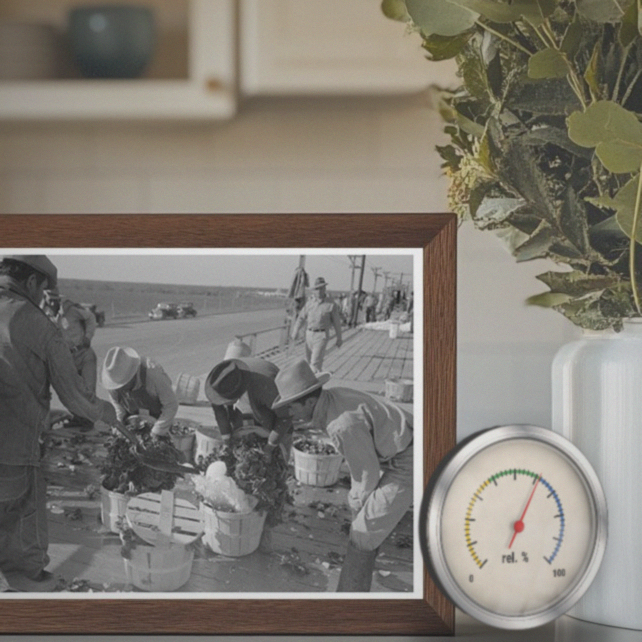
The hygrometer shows 60,%
